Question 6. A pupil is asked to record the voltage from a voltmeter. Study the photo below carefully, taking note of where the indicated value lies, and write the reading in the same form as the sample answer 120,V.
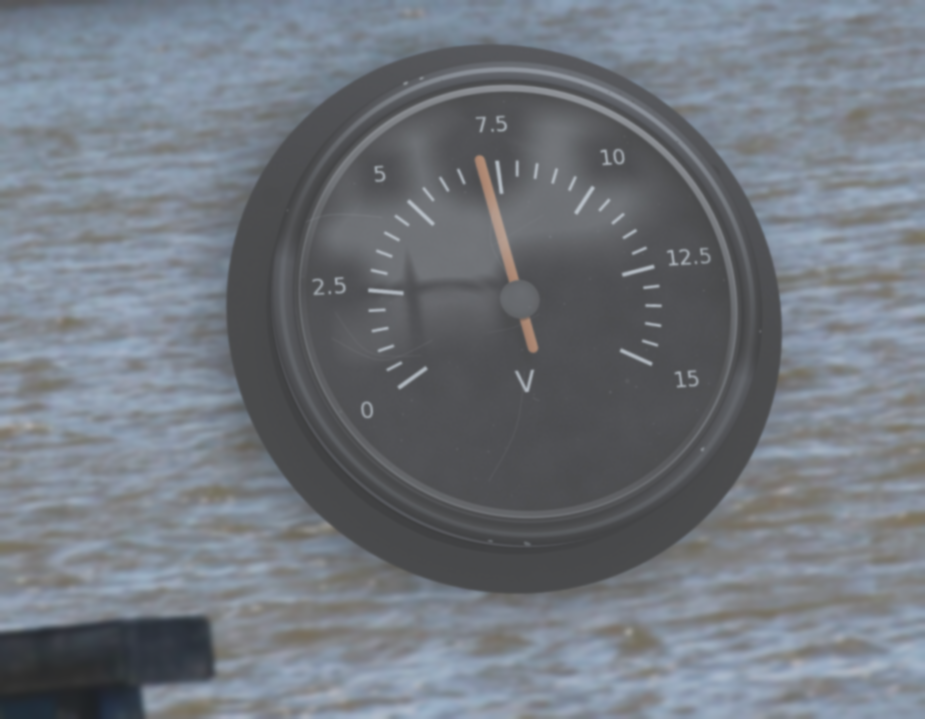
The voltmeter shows 7,V
